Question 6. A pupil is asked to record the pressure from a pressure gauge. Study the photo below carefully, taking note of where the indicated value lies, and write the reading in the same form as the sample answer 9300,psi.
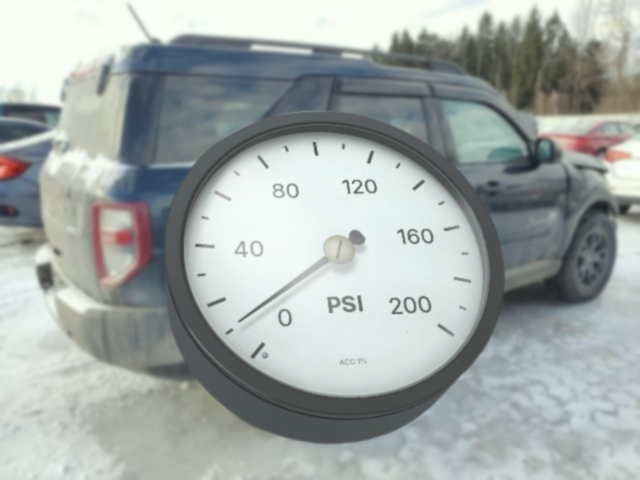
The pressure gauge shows 10,psi
